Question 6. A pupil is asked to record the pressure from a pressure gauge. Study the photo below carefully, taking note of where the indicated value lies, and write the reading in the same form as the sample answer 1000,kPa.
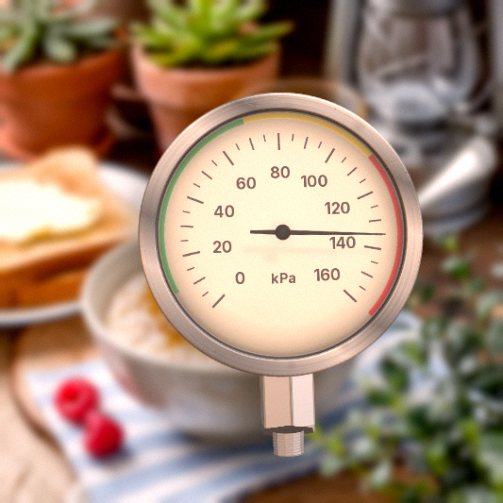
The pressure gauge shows 135,kPa
